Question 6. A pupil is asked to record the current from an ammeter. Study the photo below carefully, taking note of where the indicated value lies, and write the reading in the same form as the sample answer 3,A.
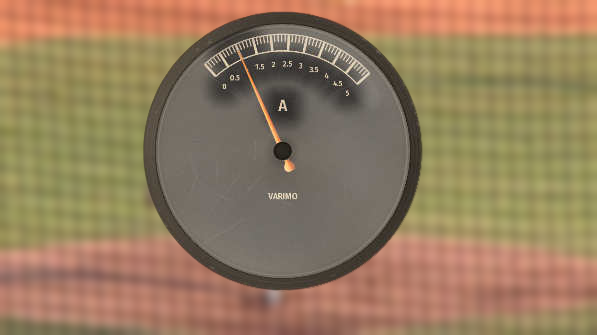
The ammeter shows 1,A
